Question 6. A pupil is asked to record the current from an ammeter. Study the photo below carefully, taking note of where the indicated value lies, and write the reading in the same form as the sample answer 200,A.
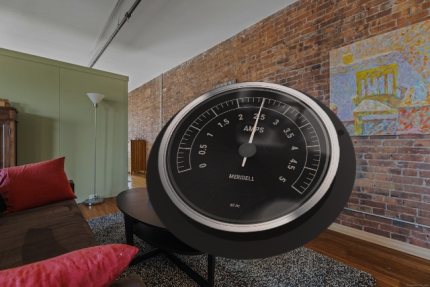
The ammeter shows 2.5,A
